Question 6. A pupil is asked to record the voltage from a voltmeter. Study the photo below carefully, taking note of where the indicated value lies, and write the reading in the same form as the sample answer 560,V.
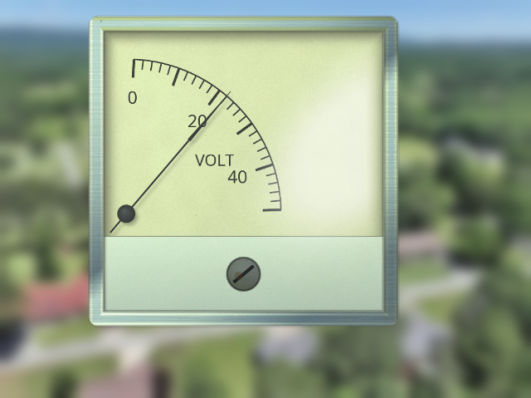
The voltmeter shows 22,V
